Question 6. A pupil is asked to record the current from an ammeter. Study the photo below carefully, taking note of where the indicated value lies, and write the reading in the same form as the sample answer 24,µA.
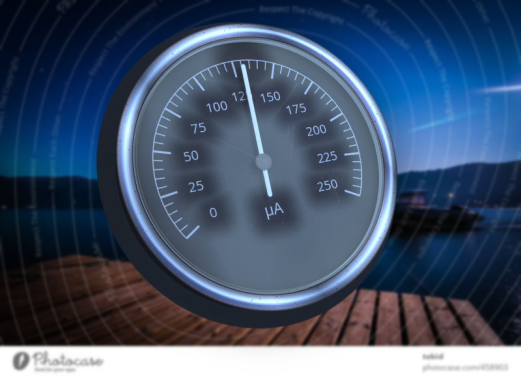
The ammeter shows 130,µA
